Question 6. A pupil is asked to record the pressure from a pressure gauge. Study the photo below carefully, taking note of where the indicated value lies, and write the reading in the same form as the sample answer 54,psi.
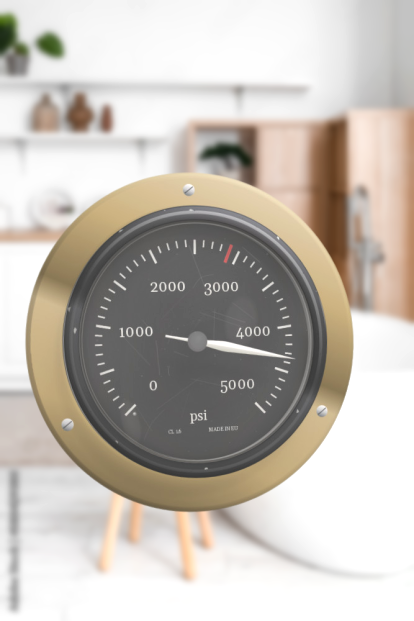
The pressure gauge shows 4350,psi
